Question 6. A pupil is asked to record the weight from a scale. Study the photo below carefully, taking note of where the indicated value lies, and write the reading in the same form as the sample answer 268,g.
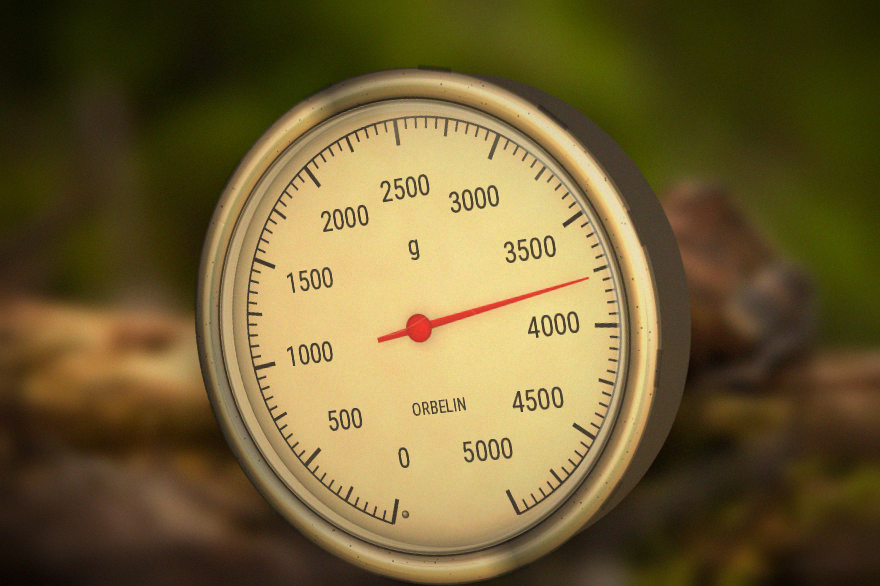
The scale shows 3775,g
